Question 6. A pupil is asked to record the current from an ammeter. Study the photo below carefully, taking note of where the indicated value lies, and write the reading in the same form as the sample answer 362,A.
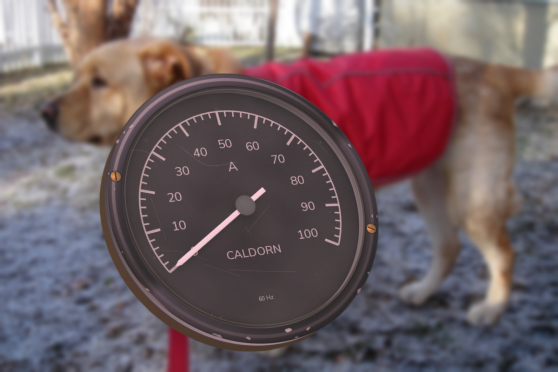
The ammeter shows 0,A
